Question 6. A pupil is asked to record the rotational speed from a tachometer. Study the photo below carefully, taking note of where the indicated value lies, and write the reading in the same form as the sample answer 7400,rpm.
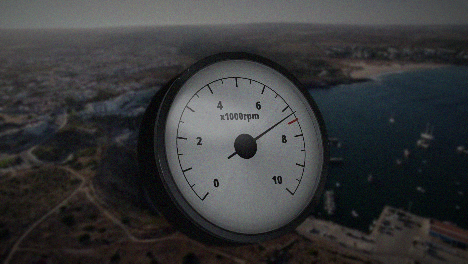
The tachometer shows 7250,rpm
